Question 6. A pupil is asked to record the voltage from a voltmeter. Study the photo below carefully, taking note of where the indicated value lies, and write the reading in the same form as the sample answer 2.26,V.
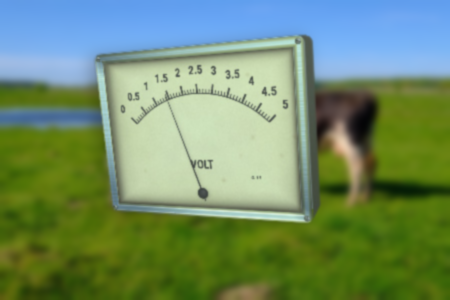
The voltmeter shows 1.5,V
